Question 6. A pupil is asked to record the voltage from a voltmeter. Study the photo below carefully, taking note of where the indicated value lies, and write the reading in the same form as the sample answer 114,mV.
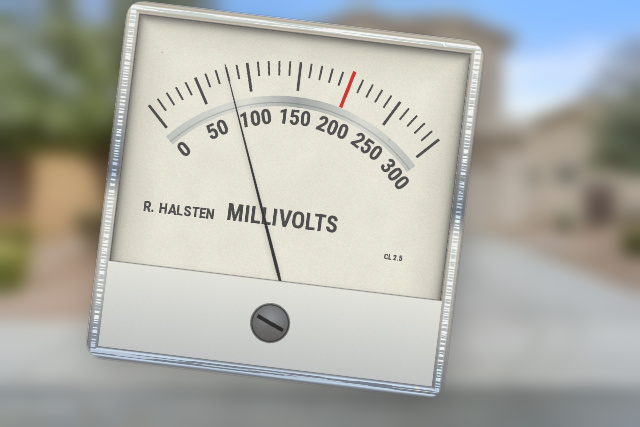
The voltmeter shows 80,mV
